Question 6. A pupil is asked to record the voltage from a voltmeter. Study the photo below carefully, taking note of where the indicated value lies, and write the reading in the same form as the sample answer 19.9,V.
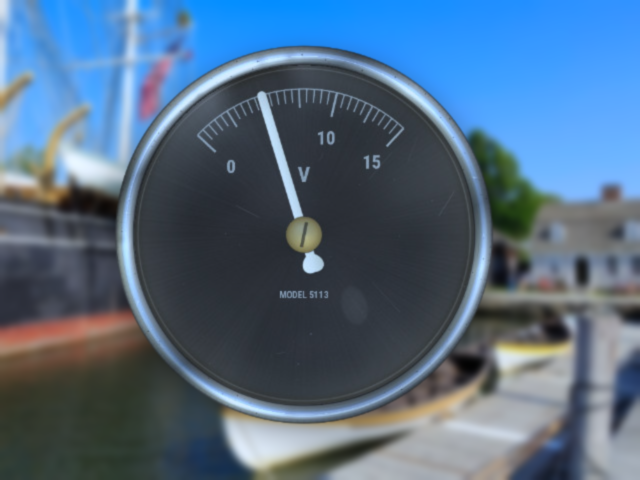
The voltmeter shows 5,V
